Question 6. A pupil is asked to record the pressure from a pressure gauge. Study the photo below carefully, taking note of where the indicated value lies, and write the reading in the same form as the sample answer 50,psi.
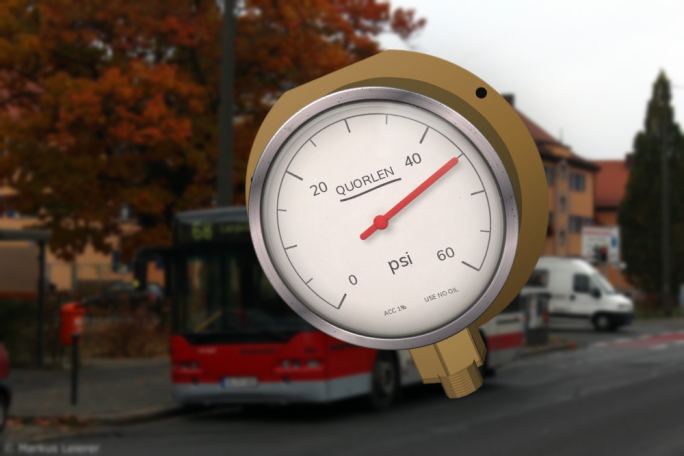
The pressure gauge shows 45,psi
